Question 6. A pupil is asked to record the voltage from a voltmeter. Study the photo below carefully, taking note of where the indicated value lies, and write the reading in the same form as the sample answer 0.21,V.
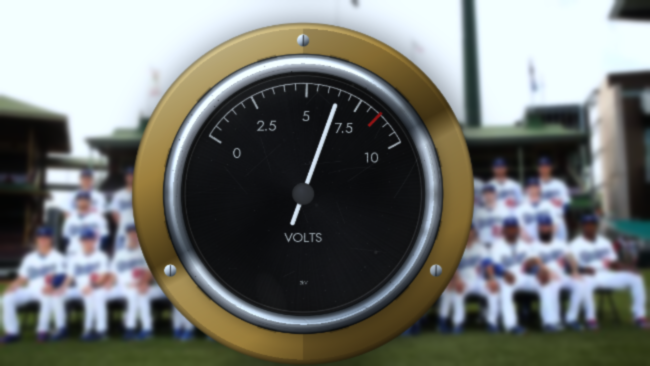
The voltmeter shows 6.5,V
